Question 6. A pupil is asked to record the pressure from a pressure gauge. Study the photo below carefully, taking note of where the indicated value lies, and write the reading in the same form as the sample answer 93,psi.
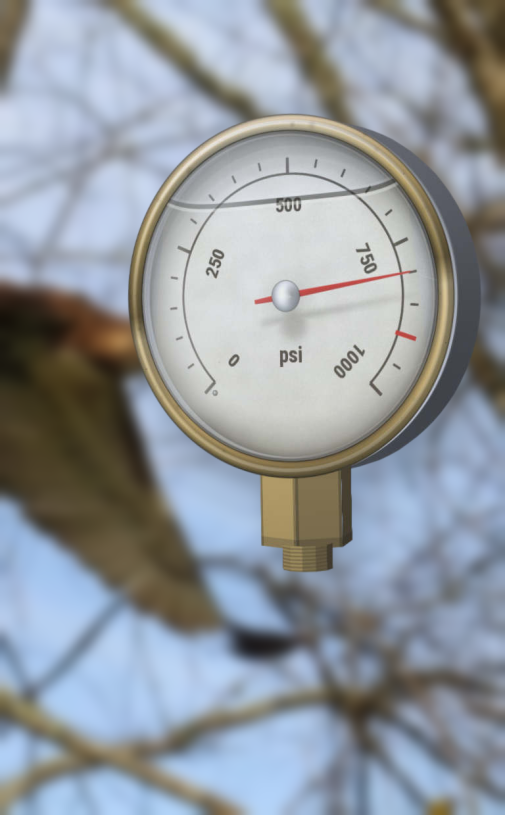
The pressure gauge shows 800,psi
